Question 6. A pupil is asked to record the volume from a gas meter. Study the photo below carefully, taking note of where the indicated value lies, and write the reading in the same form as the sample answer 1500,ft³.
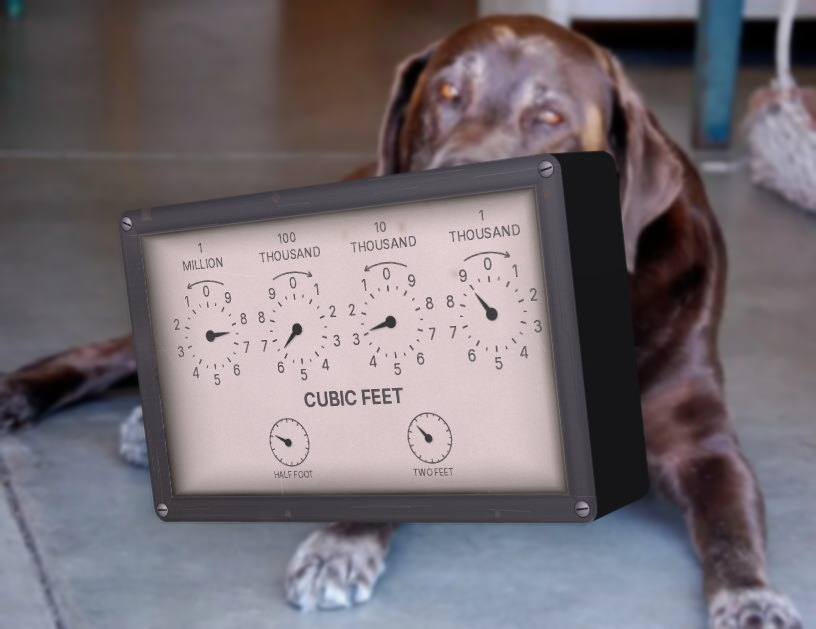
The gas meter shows 762900,ft³
